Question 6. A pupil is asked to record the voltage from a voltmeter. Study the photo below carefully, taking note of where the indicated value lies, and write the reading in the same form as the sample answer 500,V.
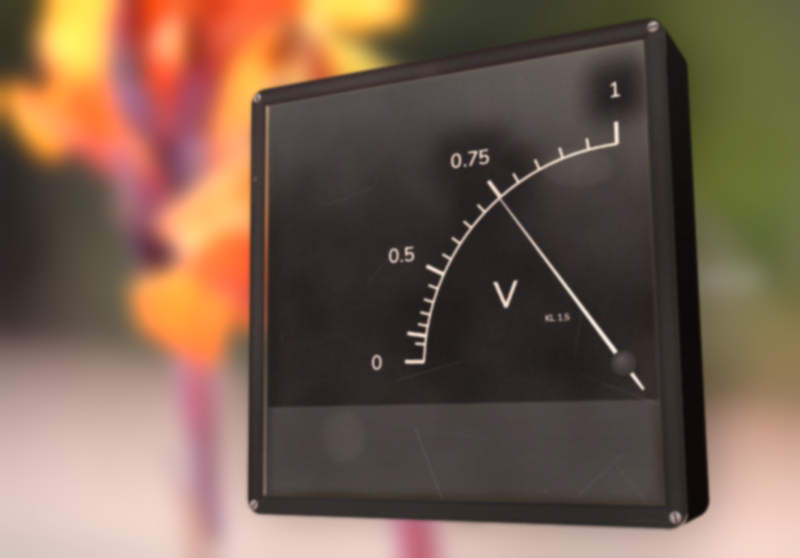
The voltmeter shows 0.75,V
